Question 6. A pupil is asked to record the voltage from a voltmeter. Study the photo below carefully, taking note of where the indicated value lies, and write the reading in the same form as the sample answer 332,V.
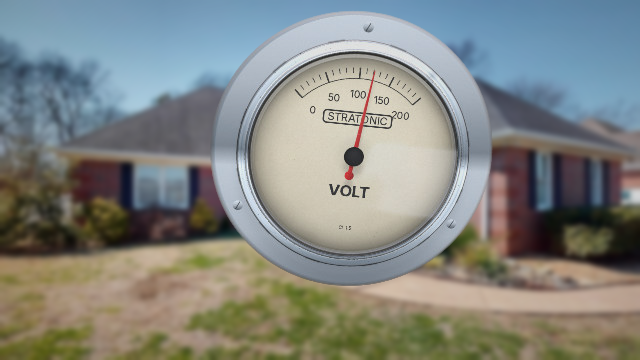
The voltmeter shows 120,V
